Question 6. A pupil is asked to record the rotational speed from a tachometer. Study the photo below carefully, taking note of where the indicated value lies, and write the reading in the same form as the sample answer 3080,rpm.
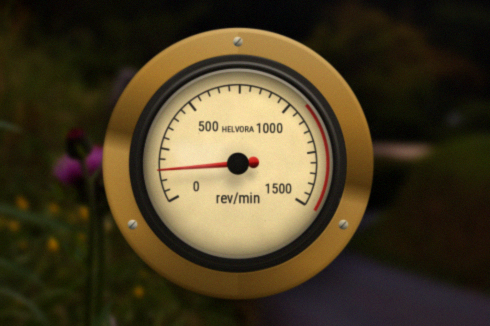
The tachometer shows 150,rpm
